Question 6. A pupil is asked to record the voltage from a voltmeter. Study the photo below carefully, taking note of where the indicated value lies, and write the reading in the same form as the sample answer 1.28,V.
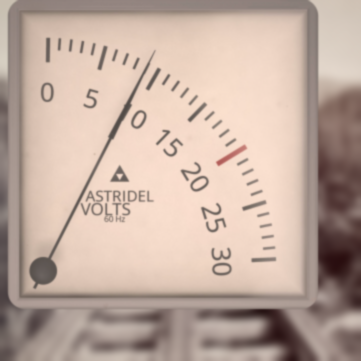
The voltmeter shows 9,V
